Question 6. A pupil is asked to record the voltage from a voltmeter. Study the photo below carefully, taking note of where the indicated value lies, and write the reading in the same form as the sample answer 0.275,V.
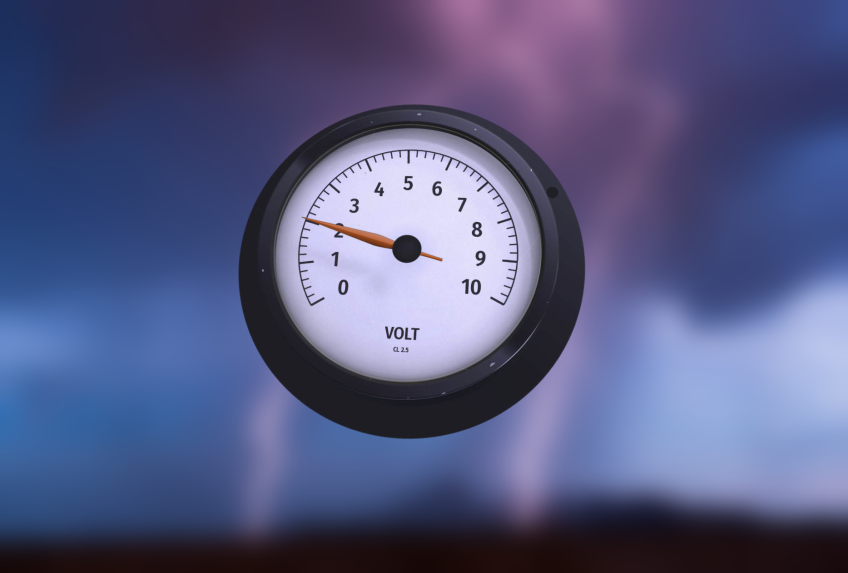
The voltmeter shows 2,V
